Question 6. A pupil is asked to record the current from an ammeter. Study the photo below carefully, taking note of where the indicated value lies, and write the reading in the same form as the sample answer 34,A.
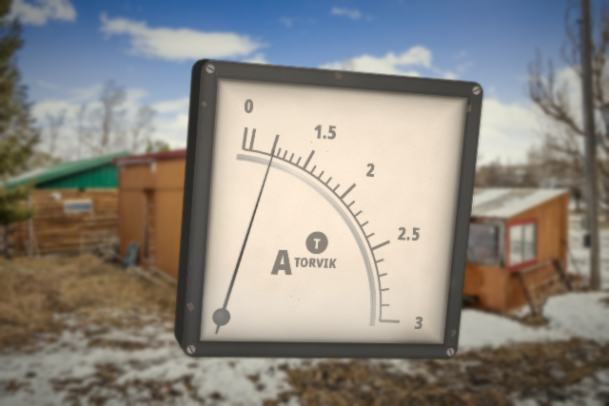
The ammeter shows 1,A
